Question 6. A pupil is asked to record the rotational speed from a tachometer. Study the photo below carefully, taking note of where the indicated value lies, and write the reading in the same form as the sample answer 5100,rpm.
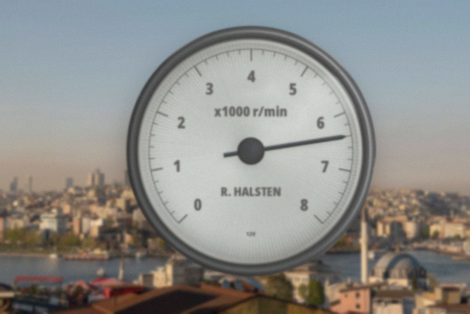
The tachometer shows 6400,rpm
